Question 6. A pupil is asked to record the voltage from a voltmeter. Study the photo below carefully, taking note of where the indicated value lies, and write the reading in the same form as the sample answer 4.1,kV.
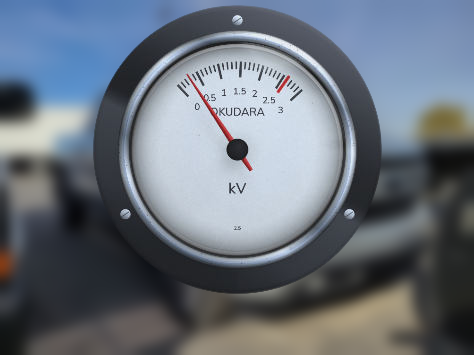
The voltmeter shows 0.3,kV
